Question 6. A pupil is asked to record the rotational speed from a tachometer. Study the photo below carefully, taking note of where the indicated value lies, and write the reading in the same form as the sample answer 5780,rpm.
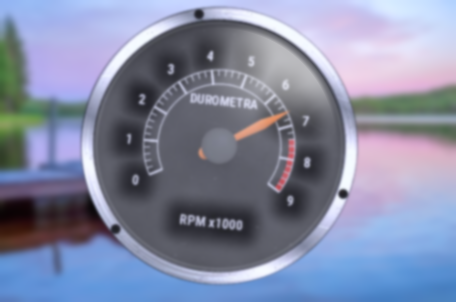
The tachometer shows 6600,rpm
